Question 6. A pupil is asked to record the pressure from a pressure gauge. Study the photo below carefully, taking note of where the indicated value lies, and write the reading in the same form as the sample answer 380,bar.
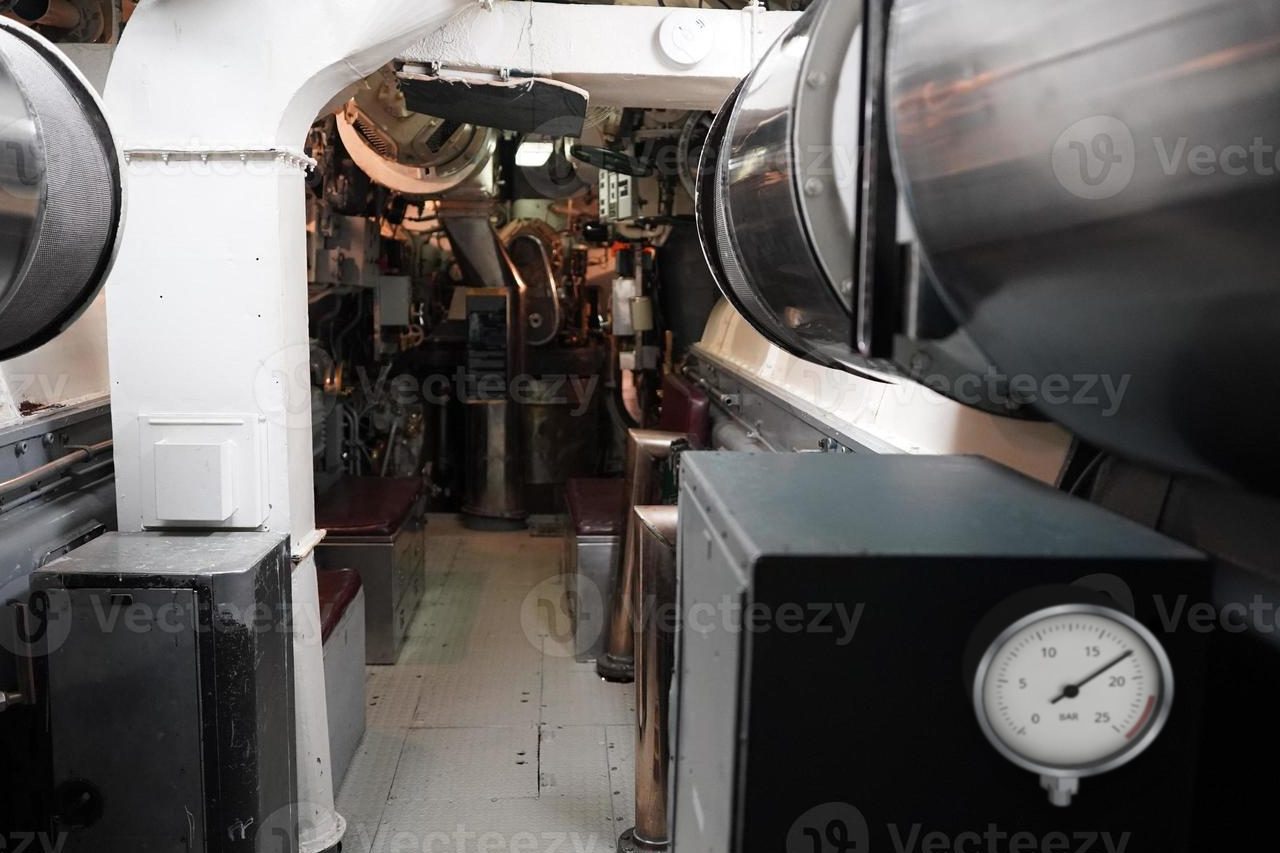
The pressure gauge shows 17.5,bar
